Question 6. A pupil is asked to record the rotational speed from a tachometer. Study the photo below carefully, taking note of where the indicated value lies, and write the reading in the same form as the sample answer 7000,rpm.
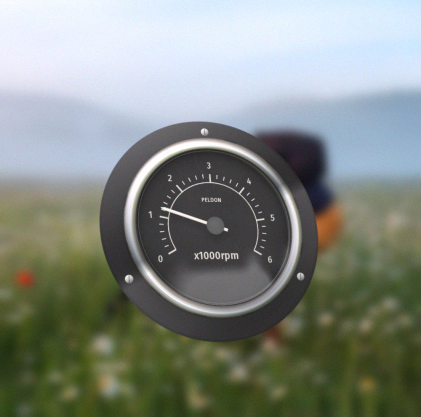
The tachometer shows 1200,rpm
